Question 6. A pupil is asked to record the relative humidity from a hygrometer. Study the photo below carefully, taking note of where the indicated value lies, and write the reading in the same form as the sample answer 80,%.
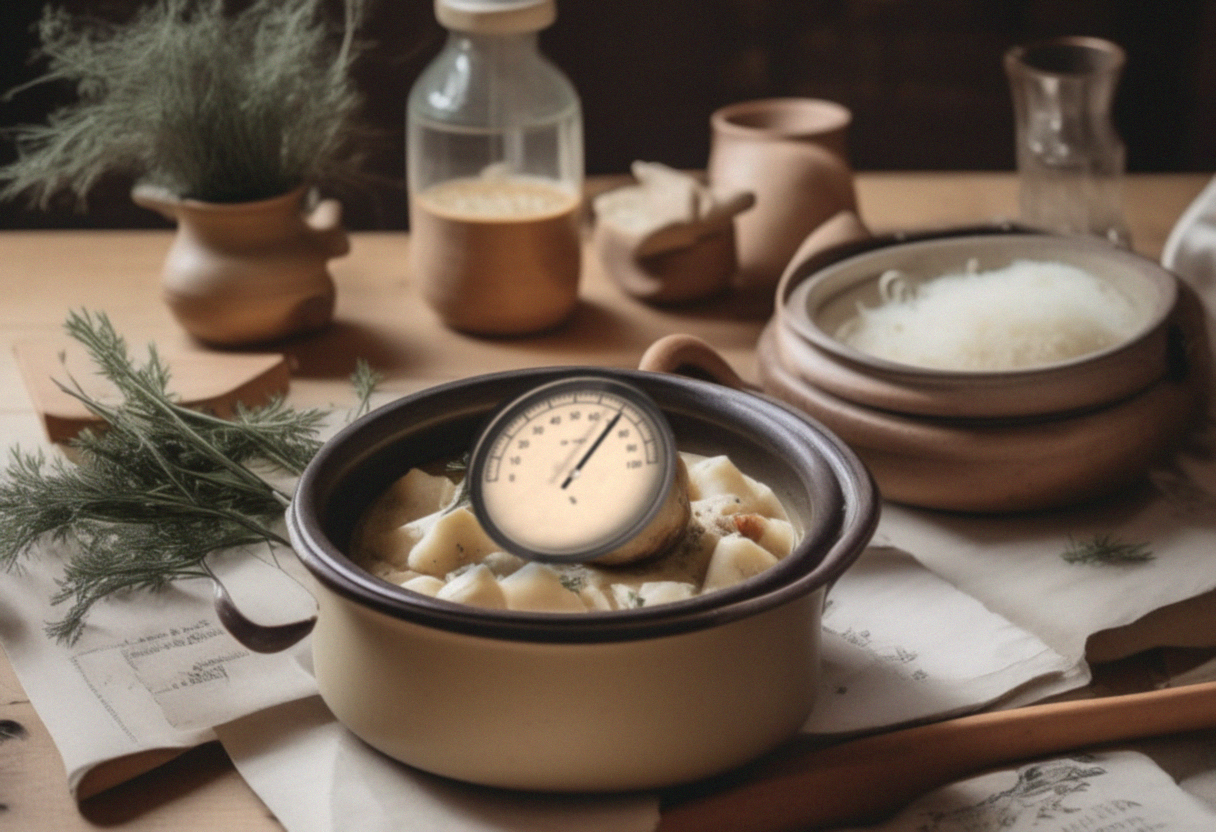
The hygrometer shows 70,%
